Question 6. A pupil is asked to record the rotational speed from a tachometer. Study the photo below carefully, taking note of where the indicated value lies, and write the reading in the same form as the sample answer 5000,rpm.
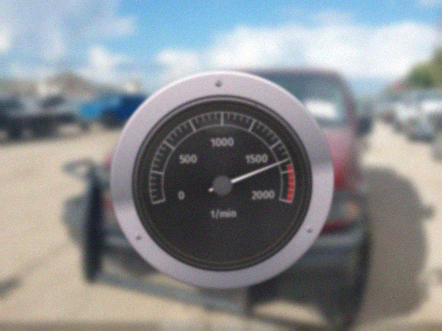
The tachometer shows 1650,rpm
